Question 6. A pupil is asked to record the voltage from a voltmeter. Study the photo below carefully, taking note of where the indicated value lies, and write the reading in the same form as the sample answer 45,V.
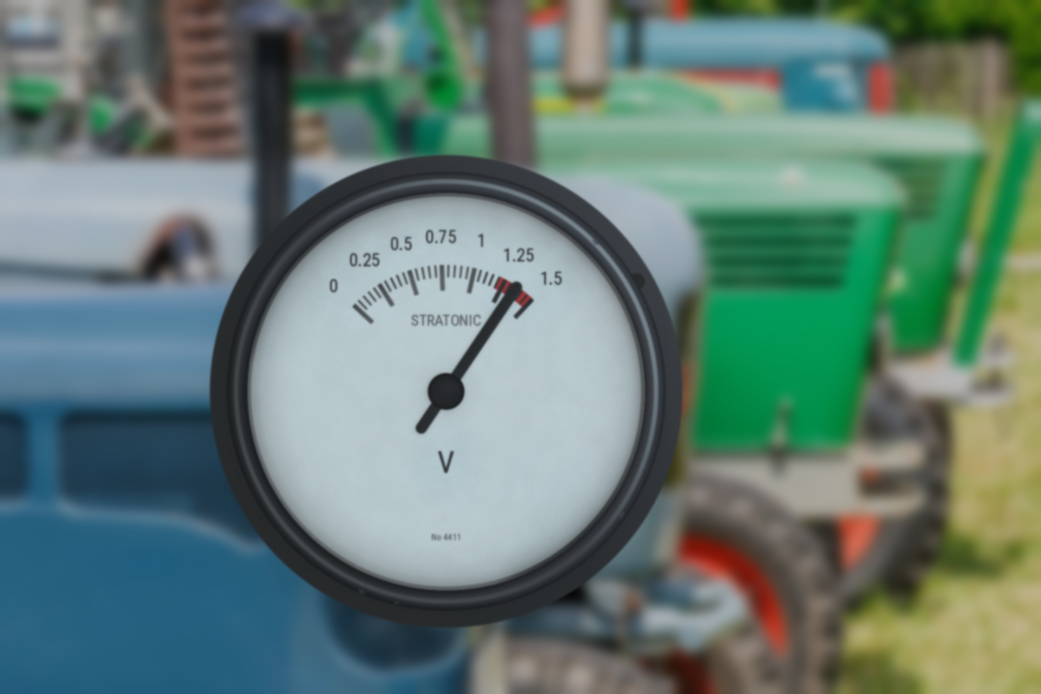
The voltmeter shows 1.35,V
